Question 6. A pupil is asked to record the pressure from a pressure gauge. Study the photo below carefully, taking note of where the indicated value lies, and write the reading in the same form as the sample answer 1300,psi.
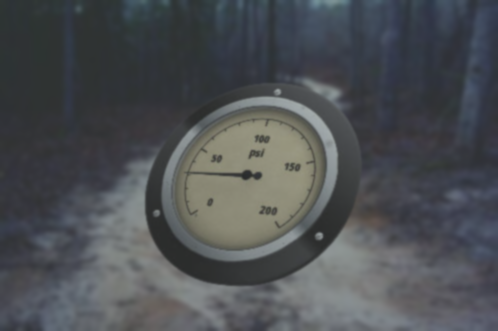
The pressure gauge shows 30,psi
